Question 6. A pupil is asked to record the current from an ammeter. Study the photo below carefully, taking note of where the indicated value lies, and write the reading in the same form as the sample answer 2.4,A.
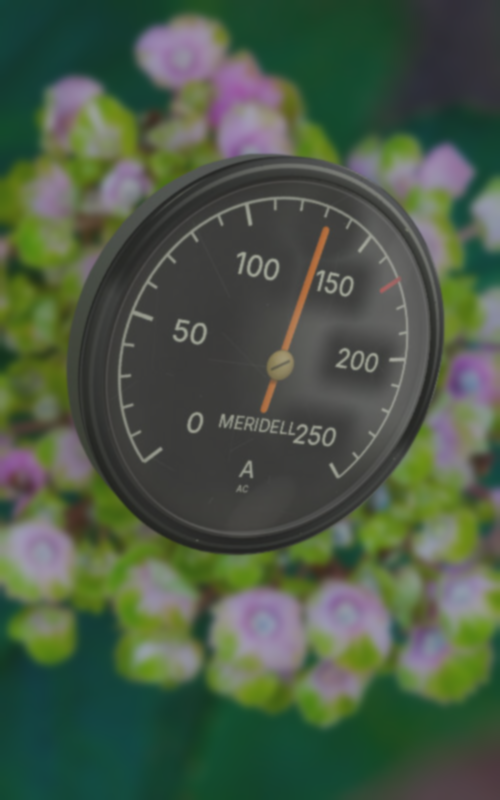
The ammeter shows 130,A
